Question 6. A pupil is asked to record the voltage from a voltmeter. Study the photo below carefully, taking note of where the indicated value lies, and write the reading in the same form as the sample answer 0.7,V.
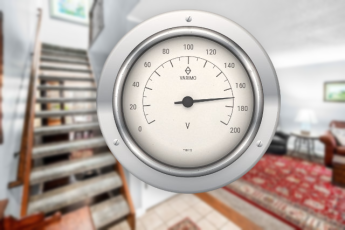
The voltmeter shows 170,V
